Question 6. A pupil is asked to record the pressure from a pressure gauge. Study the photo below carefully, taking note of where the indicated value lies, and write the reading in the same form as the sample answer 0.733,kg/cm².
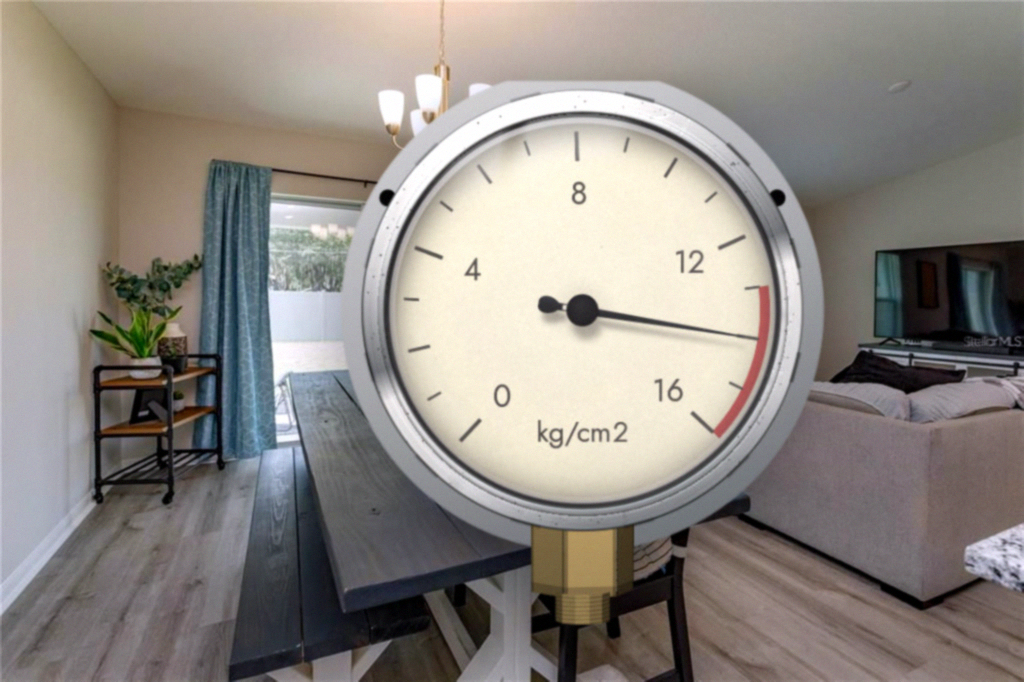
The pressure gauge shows 14,kg/cm²
